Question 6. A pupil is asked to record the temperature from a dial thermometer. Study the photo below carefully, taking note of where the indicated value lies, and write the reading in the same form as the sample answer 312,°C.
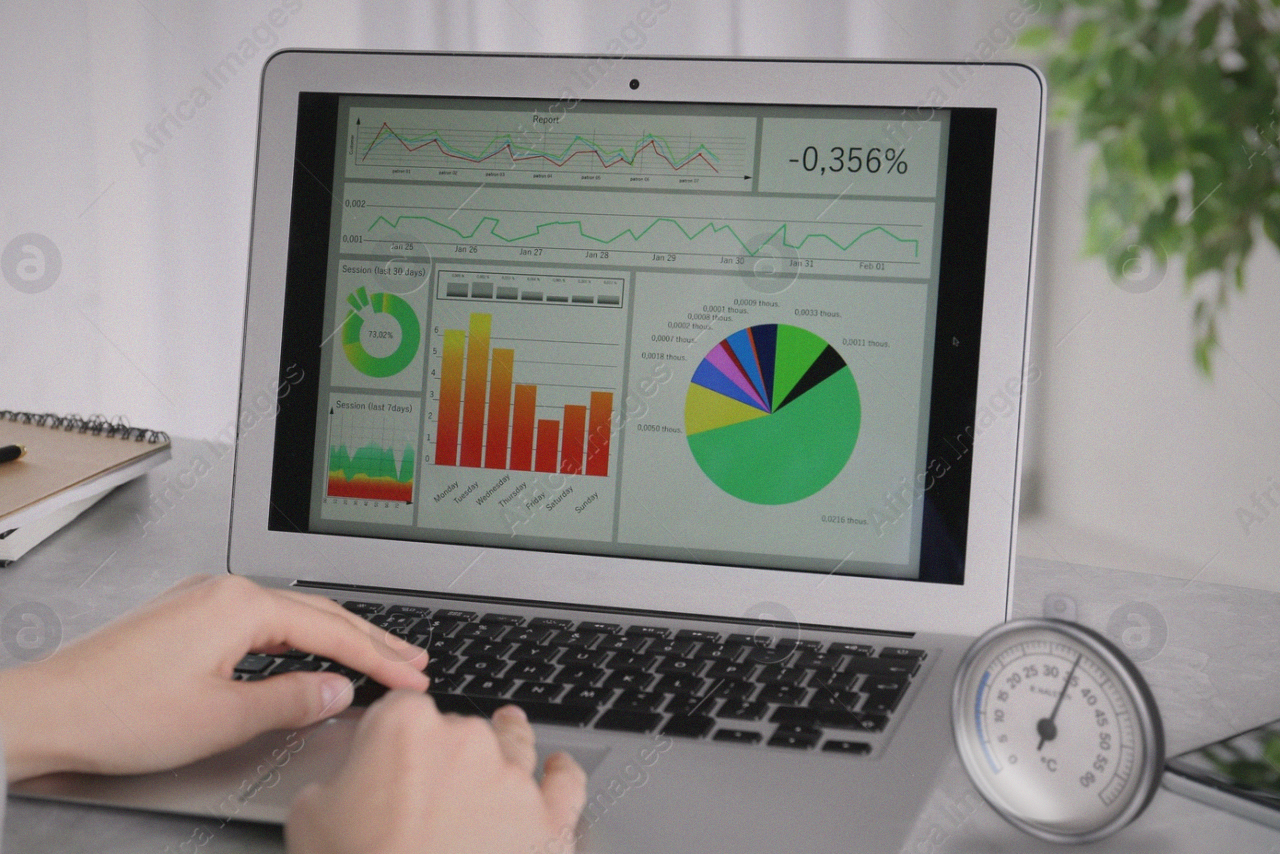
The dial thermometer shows 35,°C
